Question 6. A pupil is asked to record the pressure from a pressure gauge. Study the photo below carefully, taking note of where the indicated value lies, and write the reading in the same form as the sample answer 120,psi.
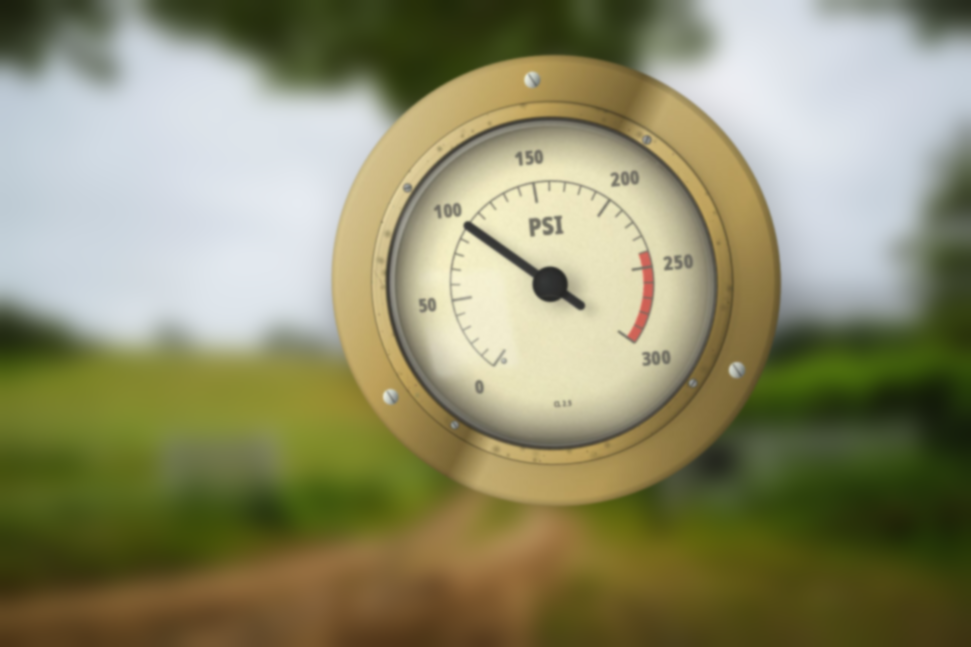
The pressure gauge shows 100,psi
